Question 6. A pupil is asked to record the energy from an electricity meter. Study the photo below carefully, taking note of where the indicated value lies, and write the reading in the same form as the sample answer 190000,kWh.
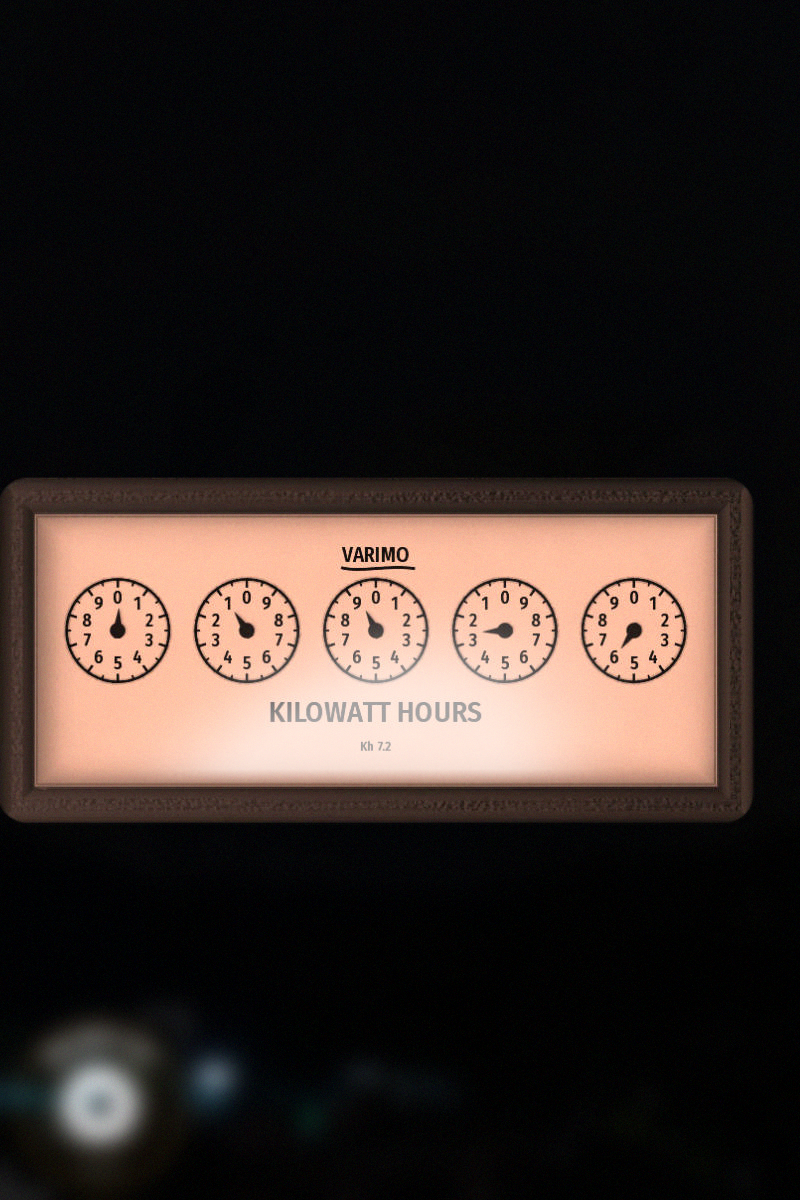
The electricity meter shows 926,kWh
